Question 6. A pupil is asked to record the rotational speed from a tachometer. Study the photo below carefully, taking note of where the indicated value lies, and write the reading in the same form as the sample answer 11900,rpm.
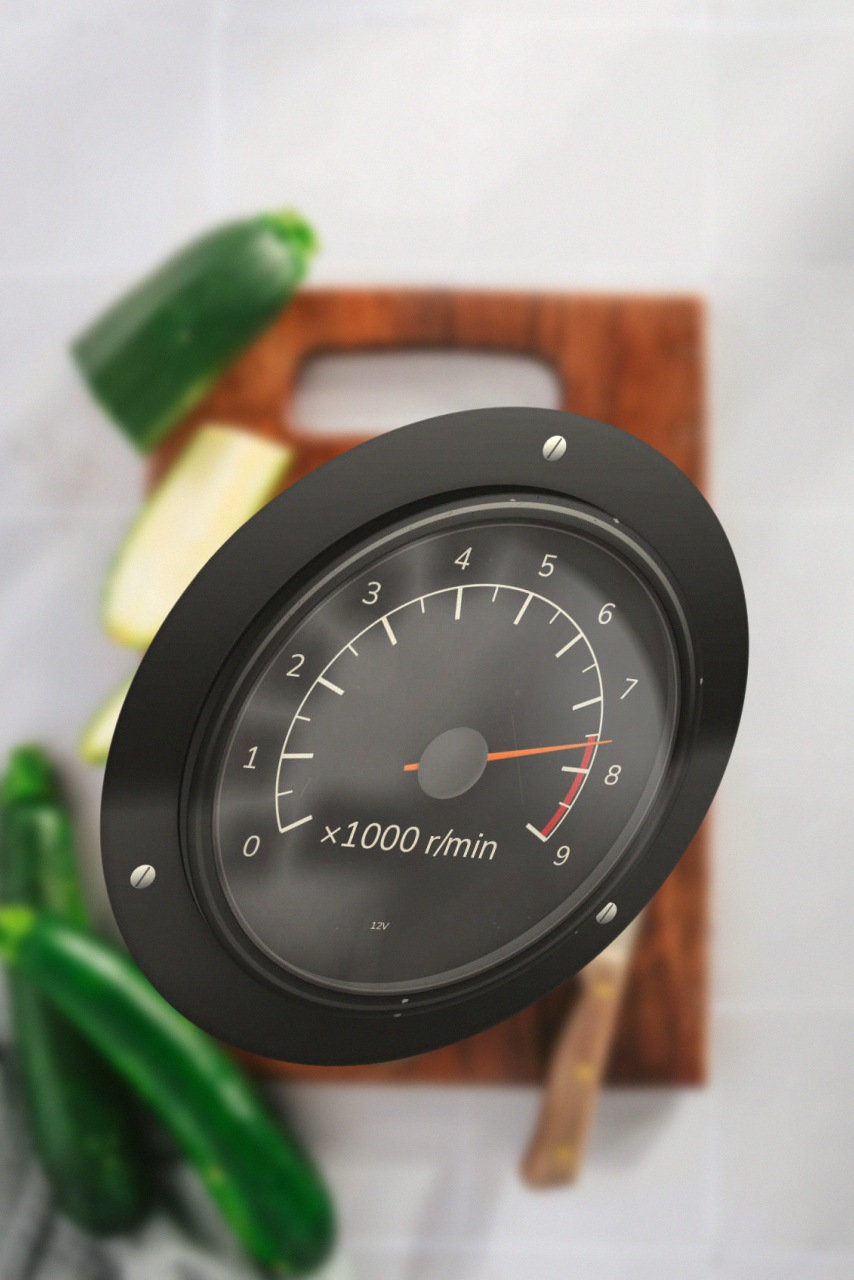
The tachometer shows 7500,rpm
